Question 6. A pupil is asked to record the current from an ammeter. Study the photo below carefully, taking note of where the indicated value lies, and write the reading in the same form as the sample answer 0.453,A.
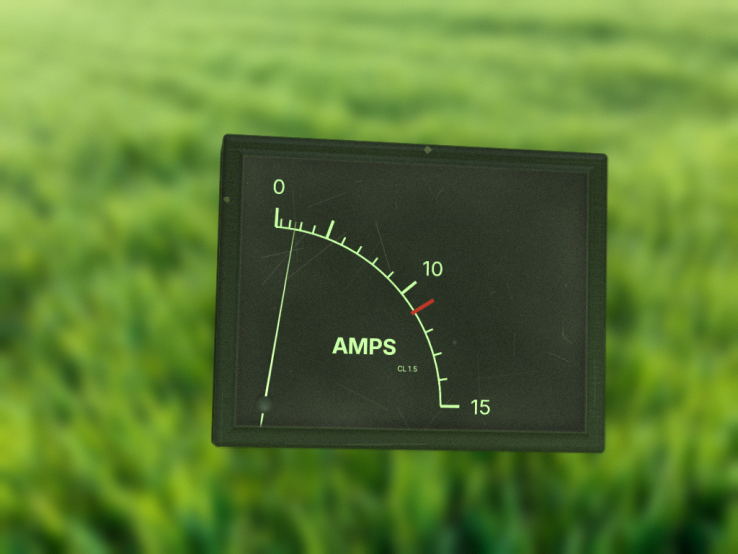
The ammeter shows 2.5,A
